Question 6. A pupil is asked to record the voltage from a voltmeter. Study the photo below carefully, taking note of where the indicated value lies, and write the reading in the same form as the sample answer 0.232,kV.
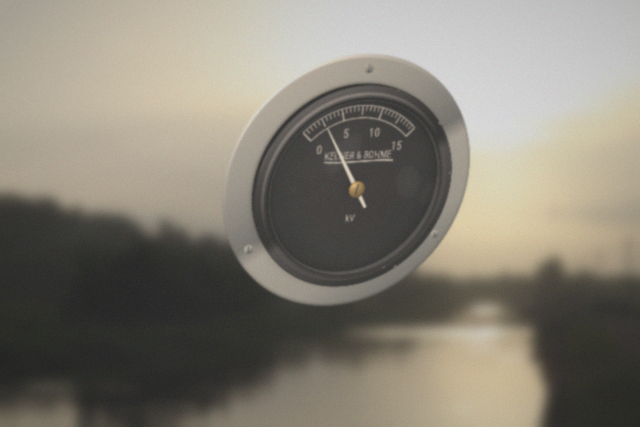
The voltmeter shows 2.5,kV
